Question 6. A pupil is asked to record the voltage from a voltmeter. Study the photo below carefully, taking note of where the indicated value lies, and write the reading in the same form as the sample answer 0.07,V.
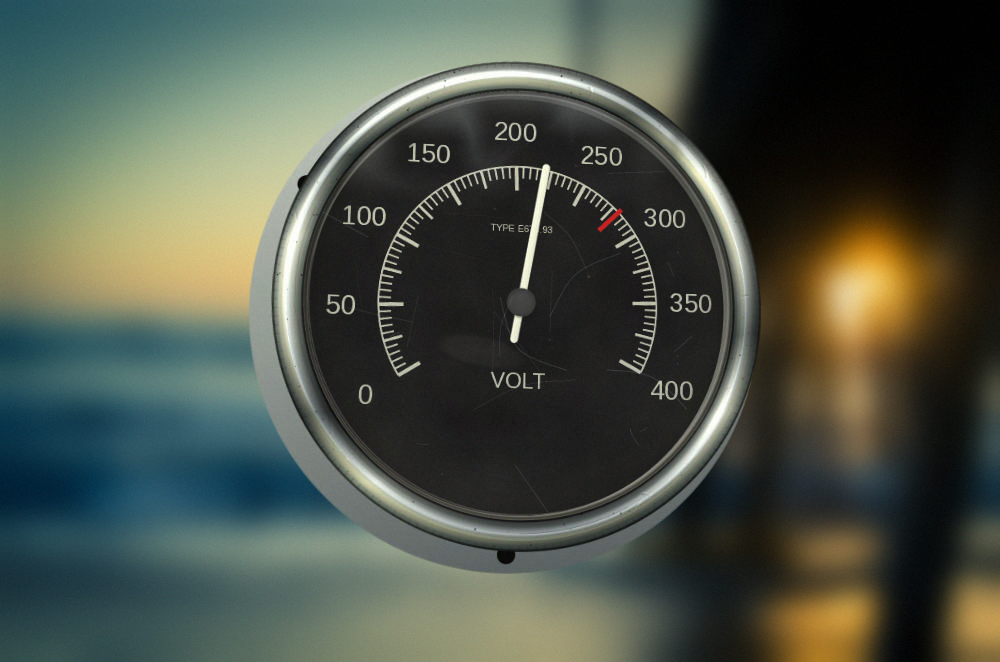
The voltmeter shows 220,V
